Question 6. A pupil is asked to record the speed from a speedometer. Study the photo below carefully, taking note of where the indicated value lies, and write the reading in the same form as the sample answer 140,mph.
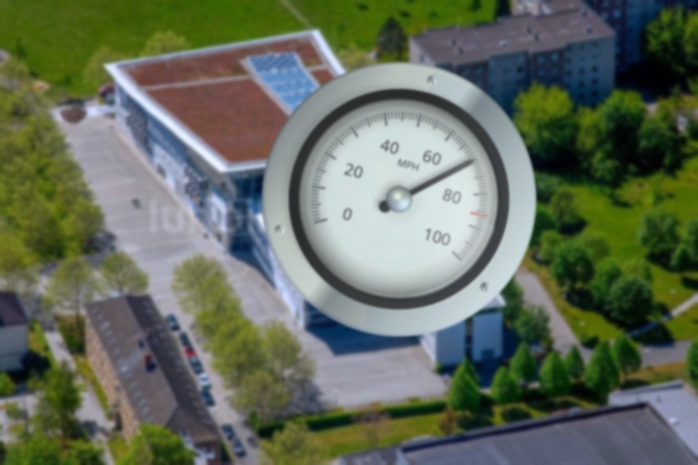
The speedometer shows 70,mph
